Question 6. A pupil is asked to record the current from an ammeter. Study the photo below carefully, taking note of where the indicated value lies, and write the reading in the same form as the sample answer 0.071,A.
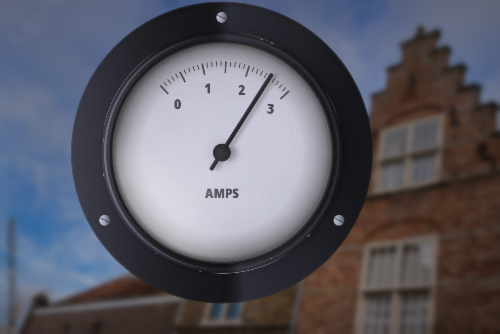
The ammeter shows 2.5,A
